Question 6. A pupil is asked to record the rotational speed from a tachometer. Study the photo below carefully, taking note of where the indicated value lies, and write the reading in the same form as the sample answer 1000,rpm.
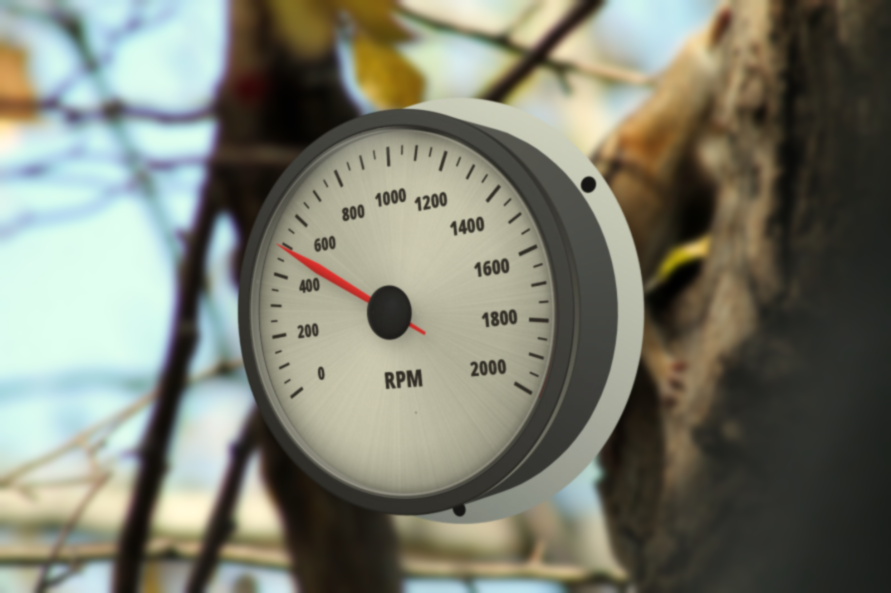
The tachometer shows 500,rpm
